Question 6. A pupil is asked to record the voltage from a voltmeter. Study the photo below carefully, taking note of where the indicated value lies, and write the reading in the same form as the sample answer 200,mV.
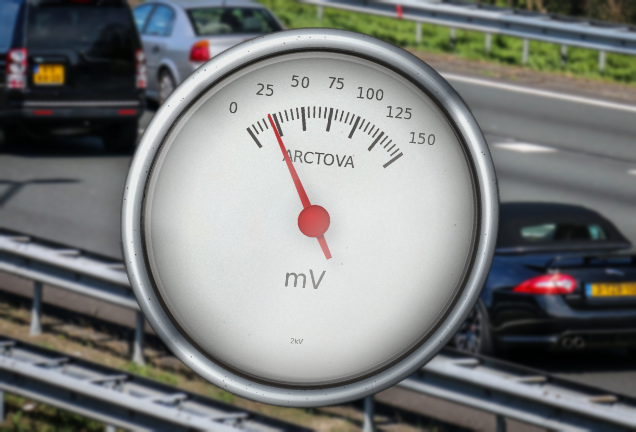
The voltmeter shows 20,mV
